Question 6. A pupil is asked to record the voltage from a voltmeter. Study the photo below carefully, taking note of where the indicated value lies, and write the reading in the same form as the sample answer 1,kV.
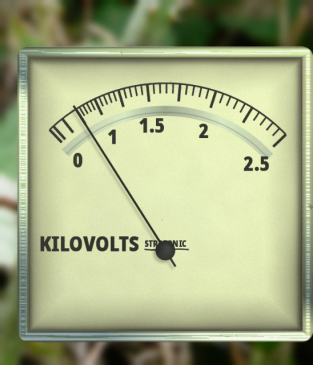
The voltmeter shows 0.75,kV
